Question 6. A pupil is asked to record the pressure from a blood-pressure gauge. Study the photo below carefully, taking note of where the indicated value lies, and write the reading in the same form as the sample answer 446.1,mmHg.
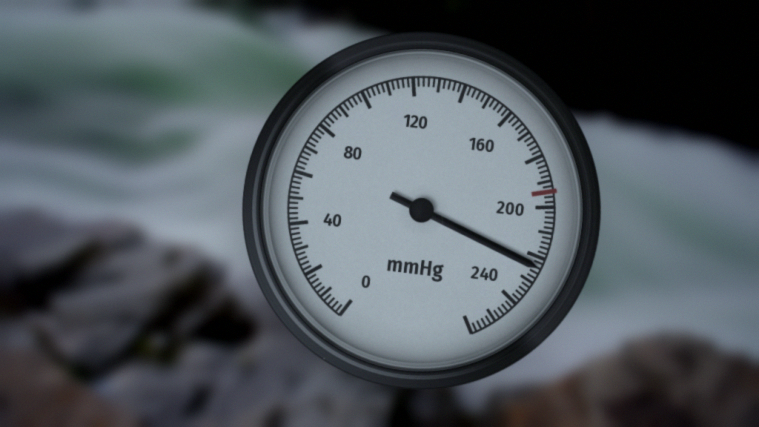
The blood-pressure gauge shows 224,mmHg
